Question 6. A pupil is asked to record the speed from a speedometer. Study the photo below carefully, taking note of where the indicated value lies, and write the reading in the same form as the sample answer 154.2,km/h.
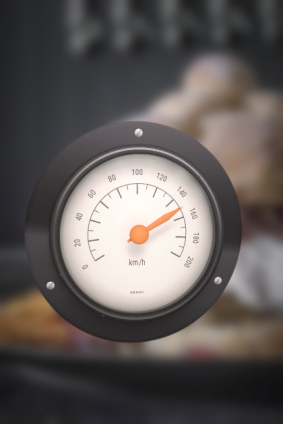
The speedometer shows 150,km/h
